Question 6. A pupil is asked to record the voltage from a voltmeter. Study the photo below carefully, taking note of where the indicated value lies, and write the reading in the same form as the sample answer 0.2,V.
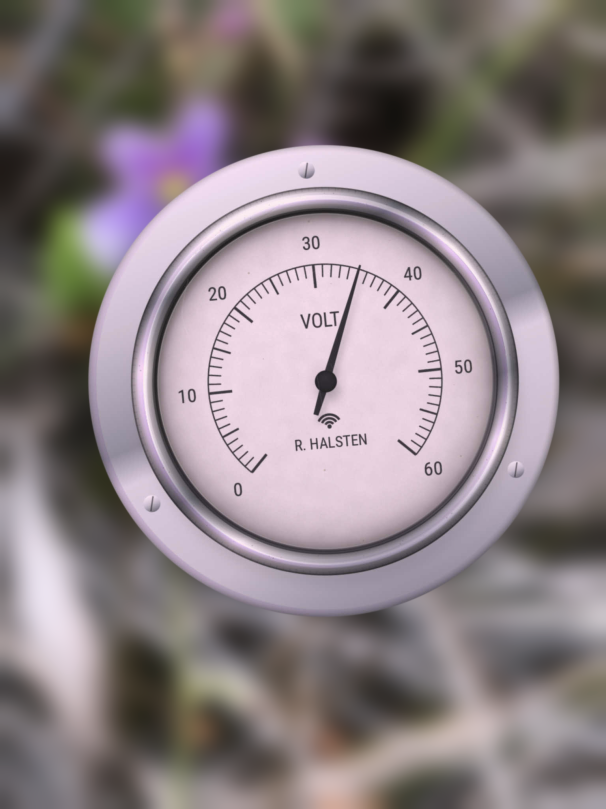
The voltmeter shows 35,V
